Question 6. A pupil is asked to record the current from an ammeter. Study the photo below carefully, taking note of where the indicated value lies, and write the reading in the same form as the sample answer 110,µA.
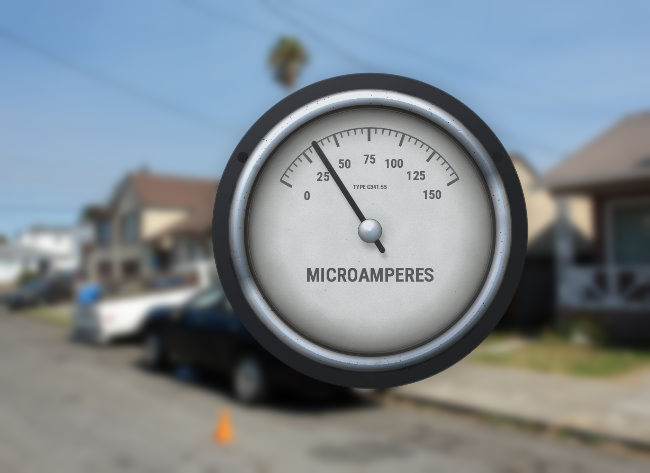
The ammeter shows 35,µA
